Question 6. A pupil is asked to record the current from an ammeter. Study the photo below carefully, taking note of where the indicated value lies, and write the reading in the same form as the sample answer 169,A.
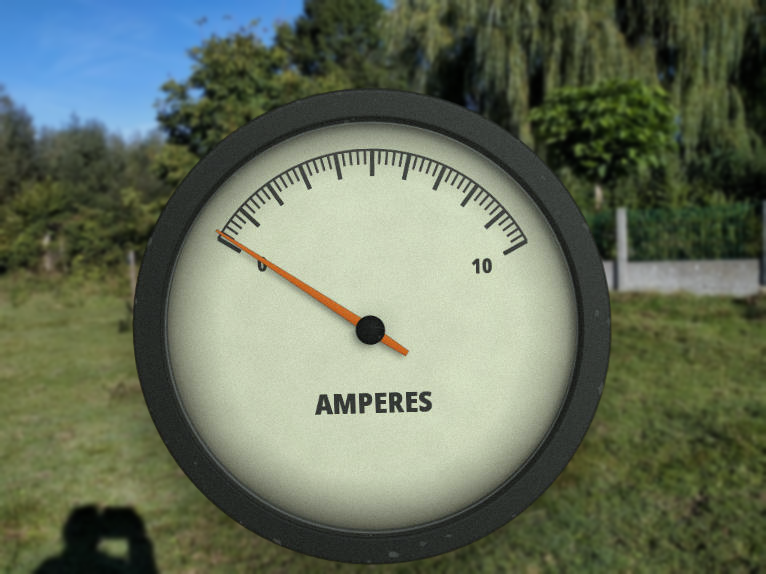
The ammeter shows 0.2,A
